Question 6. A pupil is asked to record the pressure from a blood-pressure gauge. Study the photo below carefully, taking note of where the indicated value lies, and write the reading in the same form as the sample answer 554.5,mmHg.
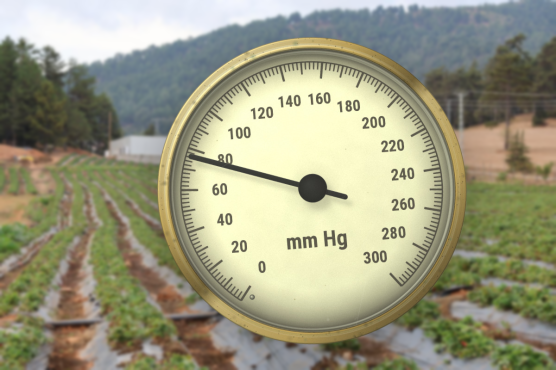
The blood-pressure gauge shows 76,mmHg
